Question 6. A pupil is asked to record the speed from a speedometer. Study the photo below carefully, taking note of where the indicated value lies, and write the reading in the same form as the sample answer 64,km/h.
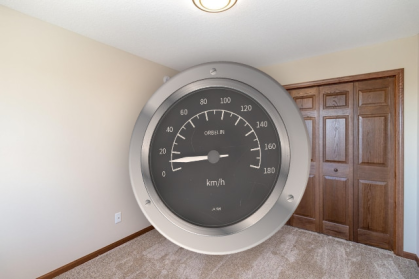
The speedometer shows 10,km/h
